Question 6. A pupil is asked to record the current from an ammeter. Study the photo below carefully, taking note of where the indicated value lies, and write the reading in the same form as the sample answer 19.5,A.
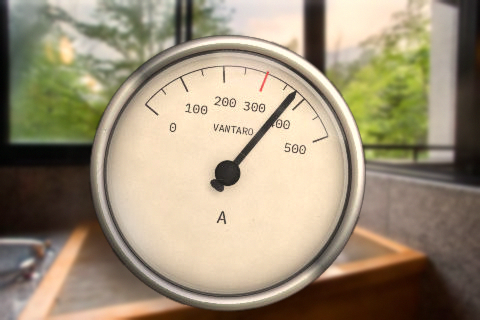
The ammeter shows 375,A
